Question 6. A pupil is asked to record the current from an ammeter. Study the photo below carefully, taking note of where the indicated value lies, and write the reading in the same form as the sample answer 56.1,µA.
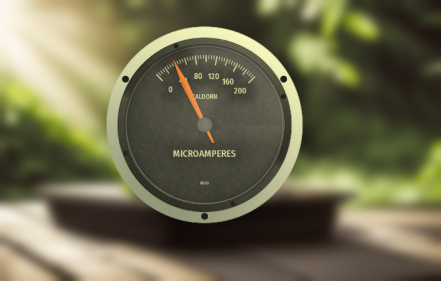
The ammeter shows 40,µA
